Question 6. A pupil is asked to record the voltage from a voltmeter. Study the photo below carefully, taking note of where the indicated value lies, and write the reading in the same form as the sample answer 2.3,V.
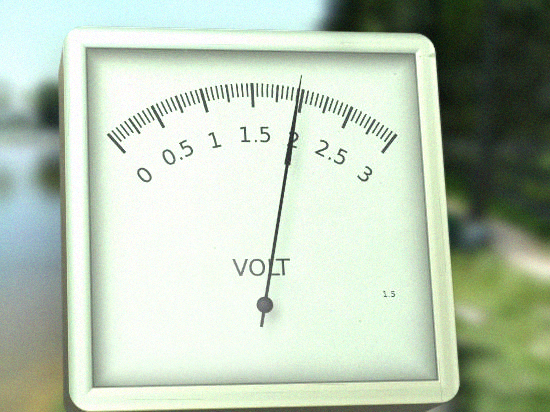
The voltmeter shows 1.95,V
